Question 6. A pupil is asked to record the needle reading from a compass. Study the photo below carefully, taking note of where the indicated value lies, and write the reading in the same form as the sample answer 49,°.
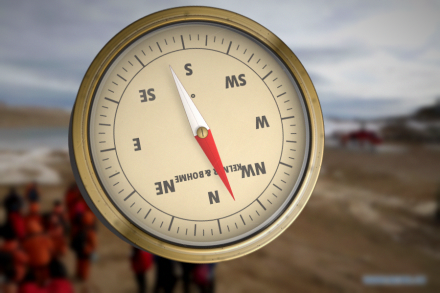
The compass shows 345,°
